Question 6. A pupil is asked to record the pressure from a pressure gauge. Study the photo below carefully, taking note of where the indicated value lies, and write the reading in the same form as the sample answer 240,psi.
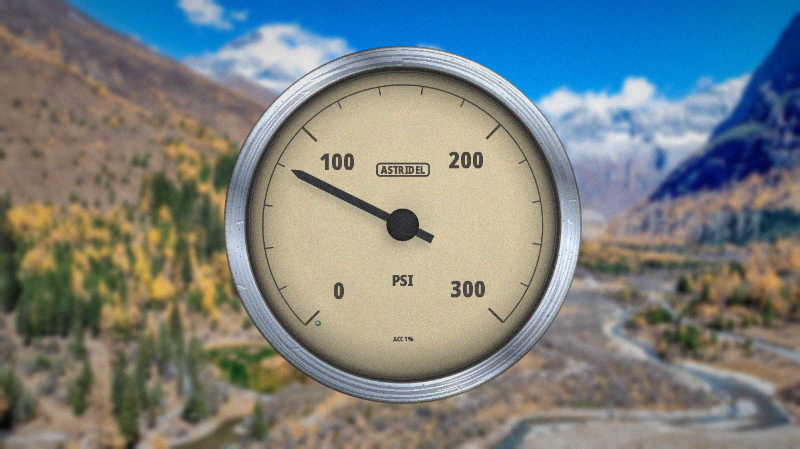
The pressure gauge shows 80,psi
